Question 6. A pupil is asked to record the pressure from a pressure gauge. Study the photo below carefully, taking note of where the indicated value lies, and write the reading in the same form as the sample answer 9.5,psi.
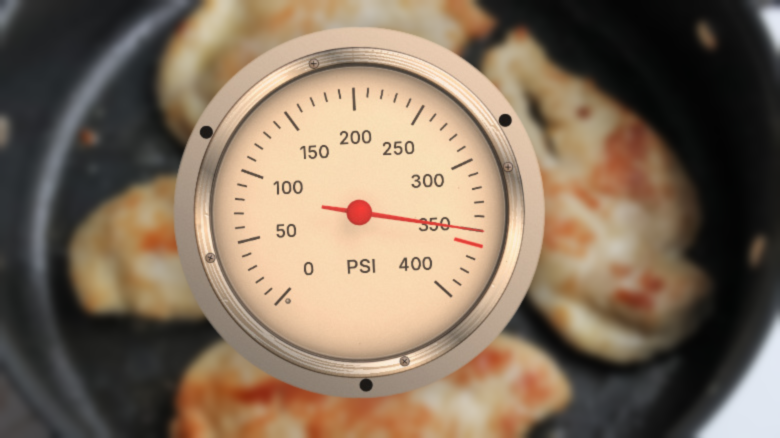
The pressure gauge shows 350,psi
